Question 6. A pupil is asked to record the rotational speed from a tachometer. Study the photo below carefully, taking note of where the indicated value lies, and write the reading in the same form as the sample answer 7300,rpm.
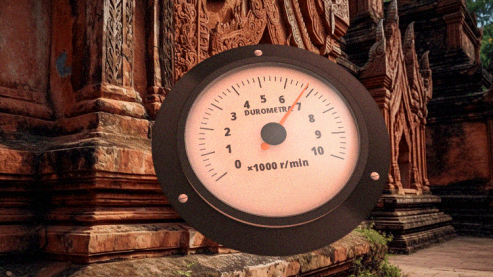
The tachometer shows 6800,rpm
